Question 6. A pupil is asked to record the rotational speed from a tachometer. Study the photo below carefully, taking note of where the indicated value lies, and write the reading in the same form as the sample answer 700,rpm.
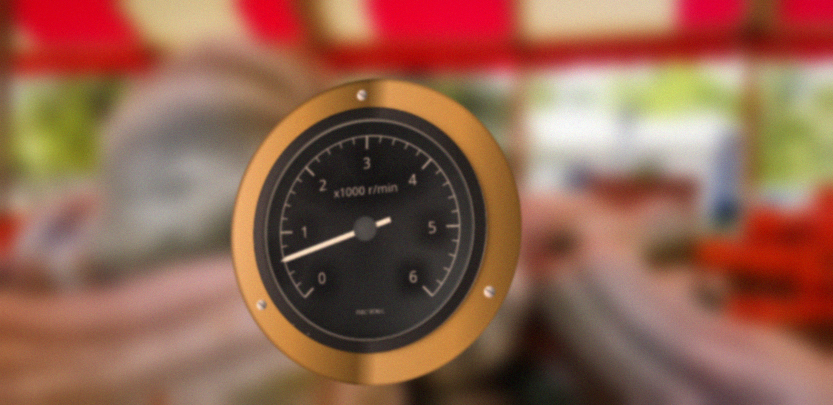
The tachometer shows 600,rpm
